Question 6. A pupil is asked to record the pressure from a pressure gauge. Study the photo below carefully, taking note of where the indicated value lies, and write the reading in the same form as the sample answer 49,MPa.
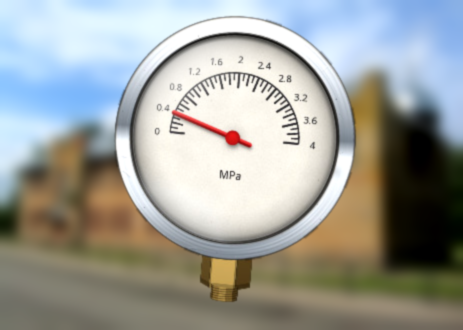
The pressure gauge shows 0.4,MPa
